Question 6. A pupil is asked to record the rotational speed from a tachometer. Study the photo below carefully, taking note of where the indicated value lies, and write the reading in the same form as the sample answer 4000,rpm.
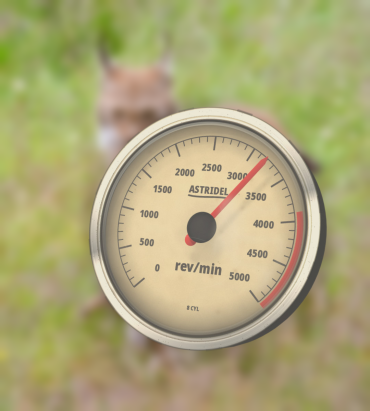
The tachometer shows 3200,rpm
